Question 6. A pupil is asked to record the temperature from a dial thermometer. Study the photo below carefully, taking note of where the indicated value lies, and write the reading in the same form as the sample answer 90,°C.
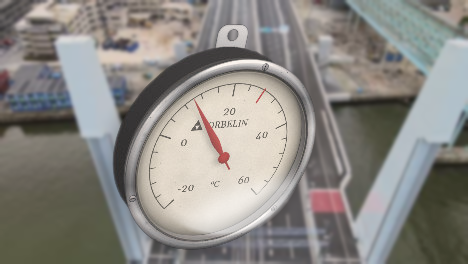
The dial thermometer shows 10,°C
